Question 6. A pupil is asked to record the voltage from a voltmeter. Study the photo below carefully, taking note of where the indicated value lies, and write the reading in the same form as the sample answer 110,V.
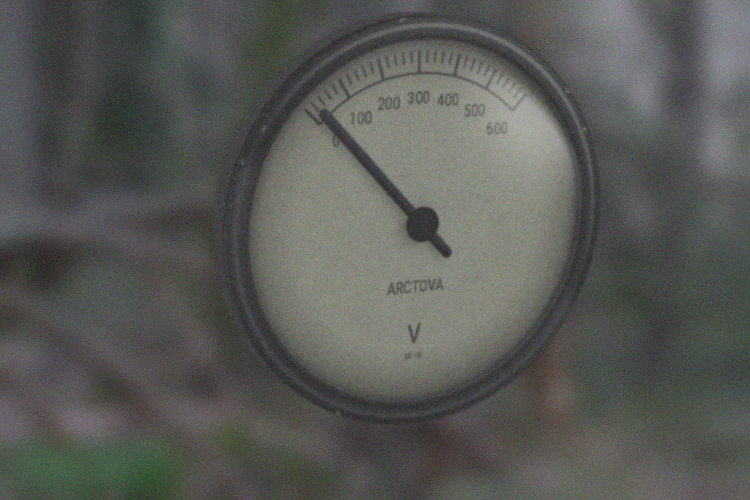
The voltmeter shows 20,V
